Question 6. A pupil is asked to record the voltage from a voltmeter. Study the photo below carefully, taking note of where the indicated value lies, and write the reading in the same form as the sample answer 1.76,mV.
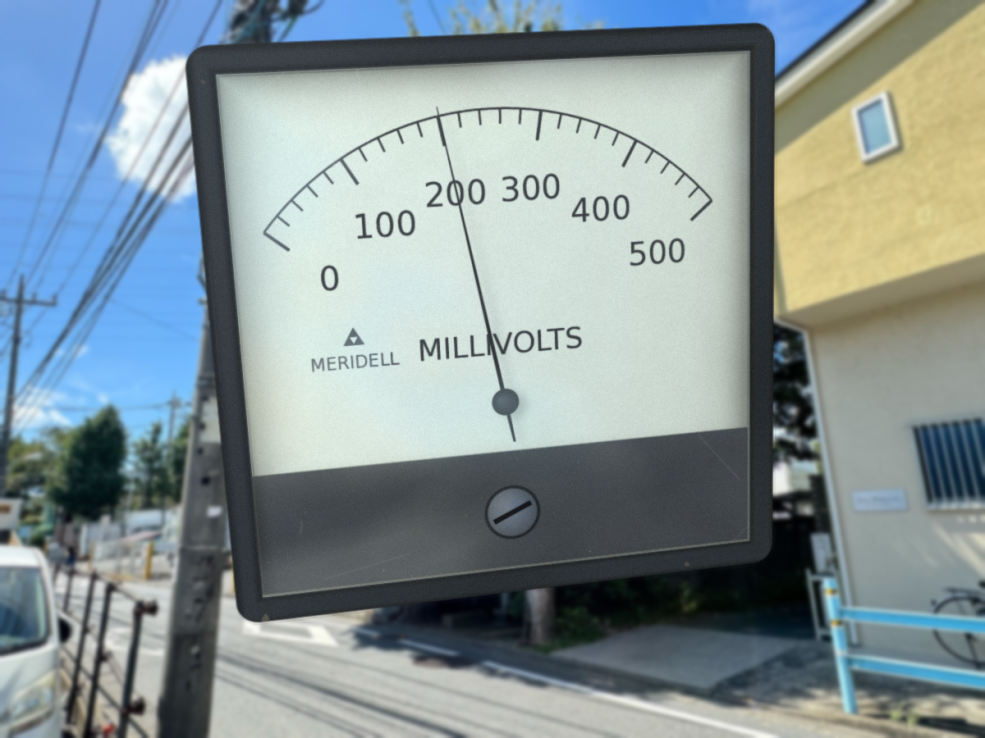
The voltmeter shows 200,mV
